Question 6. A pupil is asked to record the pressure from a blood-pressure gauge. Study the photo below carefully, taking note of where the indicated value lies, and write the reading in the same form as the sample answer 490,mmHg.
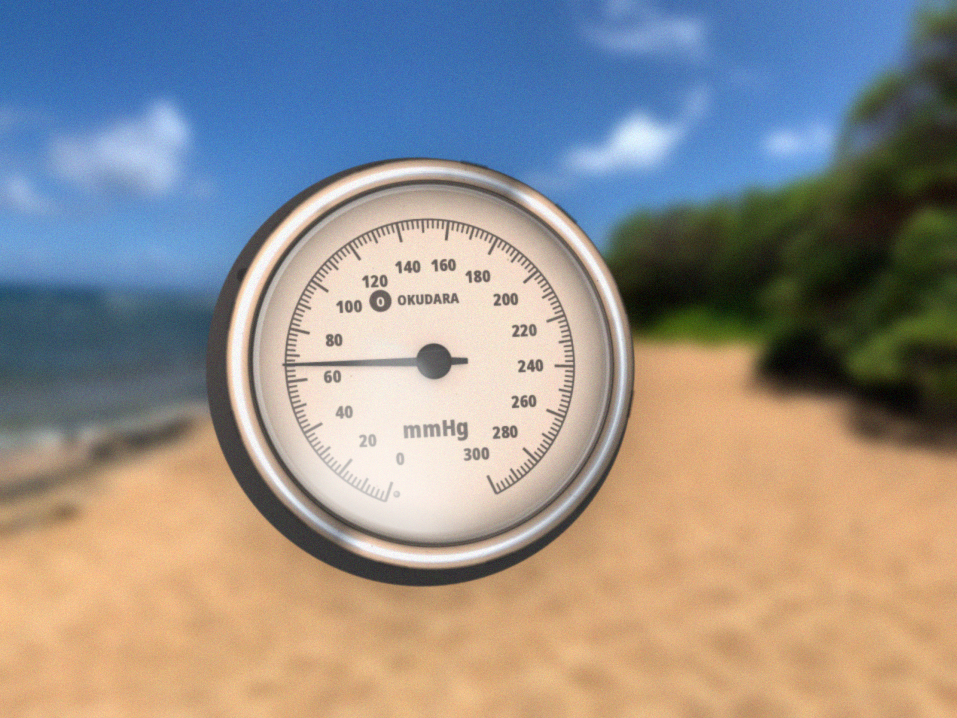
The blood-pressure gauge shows 66,mmHg
